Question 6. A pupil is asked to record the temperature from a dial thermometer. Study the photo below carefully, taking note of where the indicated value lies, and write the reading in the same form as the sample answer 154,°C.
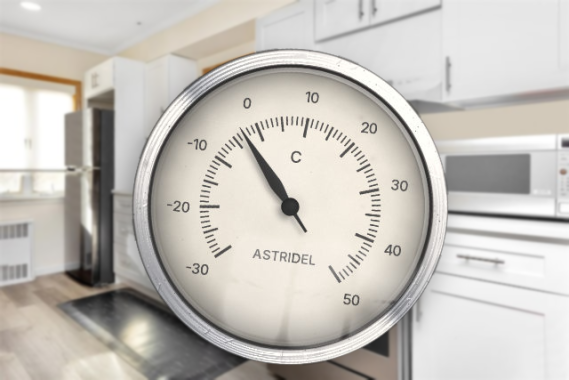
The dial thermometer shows -3,°C
